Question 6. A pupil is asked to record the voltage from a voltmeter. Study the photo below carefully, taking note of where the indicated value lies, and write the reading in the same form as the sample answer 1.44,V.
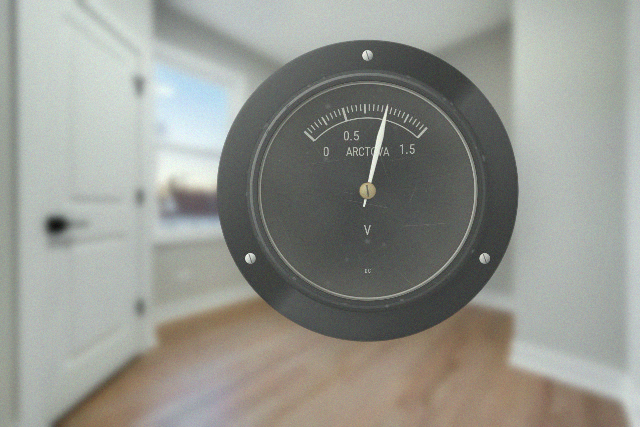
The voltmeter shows 1,V
